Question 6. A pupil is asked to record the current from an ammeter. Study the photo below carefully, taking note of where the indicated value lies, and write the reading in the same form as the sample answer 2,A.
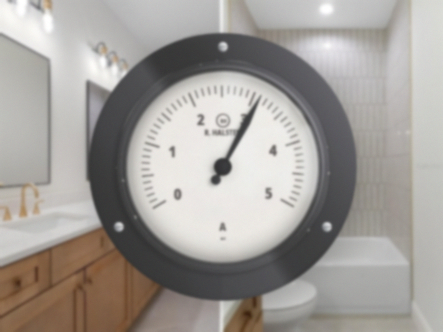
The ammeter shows 3.1,A
